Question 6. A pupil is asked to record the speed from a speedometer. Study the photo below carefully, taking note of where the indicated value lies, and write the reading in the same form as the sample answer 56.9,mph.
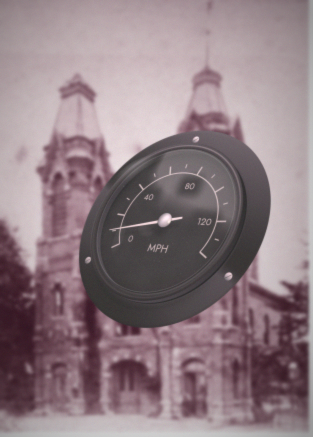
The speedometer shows 10,mph
